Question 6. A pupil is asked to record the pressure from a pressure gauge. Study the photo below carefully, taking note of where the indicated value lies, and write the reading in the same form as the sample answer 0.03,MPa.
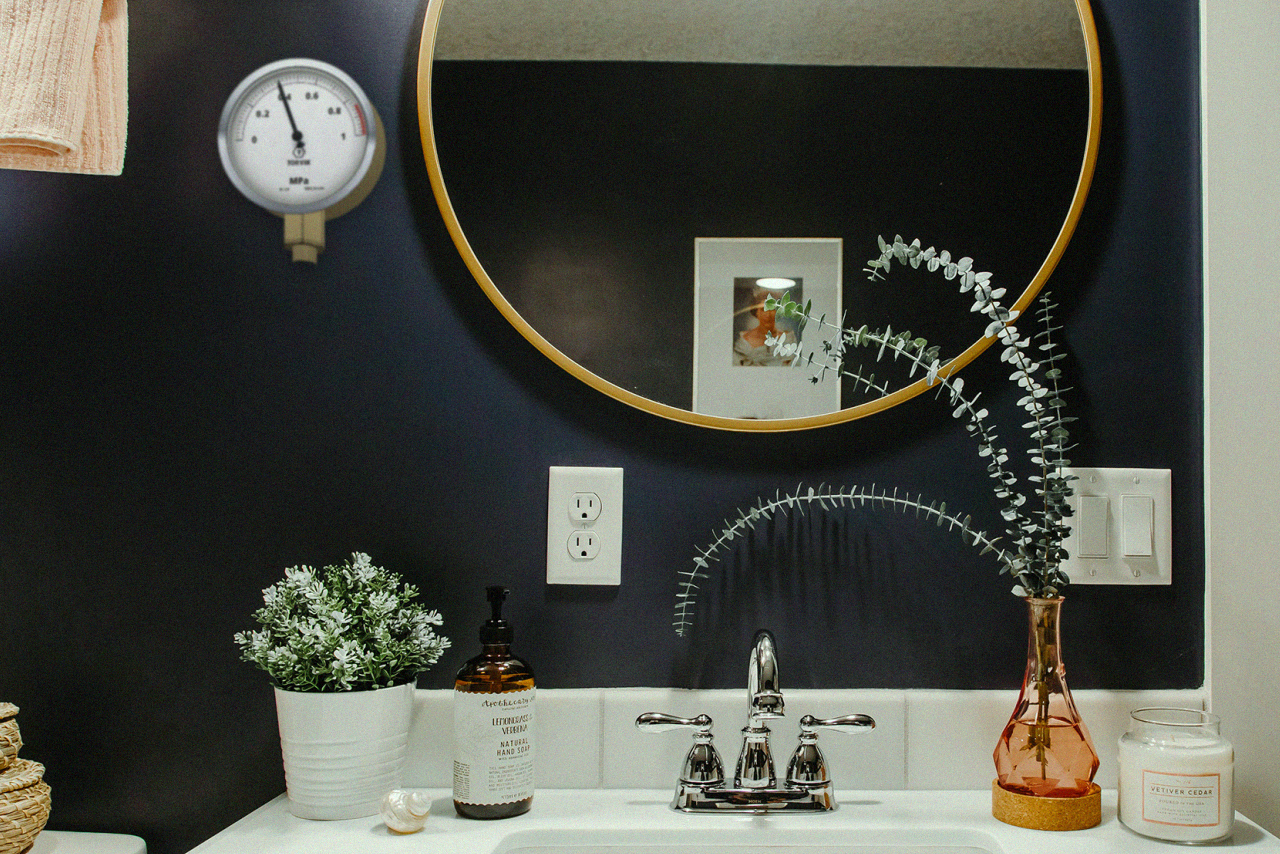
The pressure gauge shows 0.4,MPa
